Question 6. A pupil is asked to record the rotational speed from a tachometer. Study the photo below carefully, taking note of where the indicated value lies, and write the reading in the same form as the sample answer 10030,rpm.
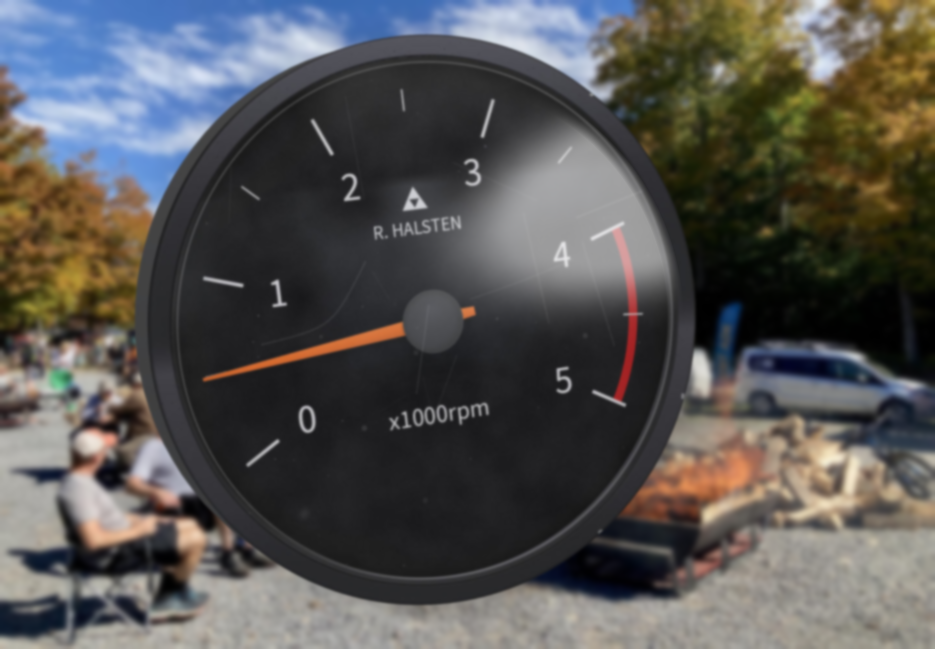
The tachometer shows 500,rpm
